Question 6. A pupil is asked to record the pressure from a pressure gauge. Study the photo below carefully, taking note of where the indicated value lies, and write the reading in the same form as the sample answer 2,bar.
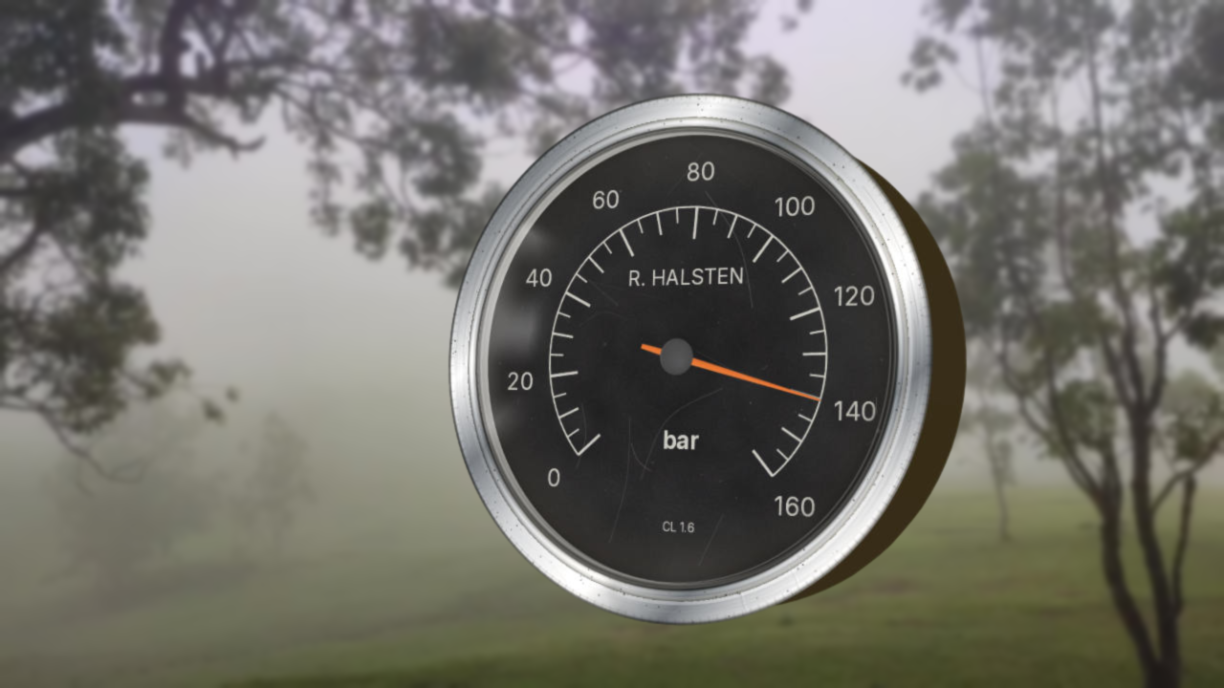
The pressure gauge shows 140,bar
